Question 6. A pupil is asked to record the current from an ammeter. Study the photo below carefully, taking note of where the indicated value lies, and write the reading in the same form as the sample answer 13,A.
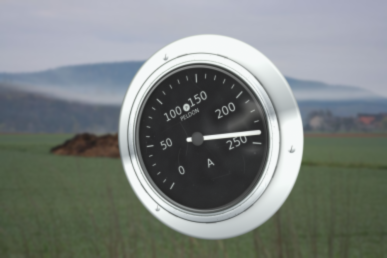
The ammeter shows 240,A
